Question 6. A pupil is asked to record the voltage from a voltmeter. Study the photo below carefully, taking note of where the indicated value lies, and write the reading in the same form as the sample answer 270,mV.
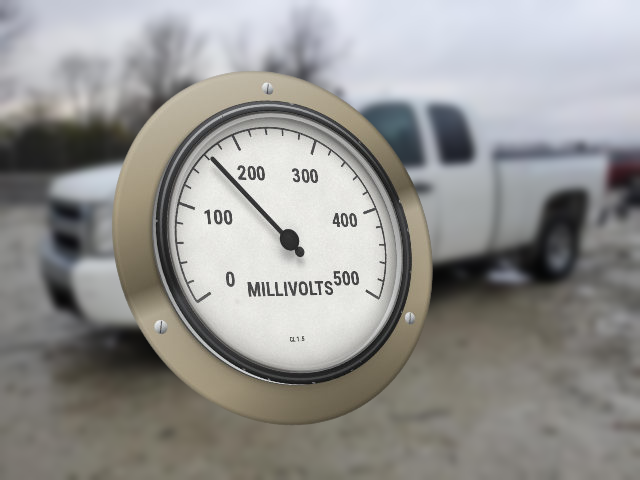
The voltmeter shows 160,mV
